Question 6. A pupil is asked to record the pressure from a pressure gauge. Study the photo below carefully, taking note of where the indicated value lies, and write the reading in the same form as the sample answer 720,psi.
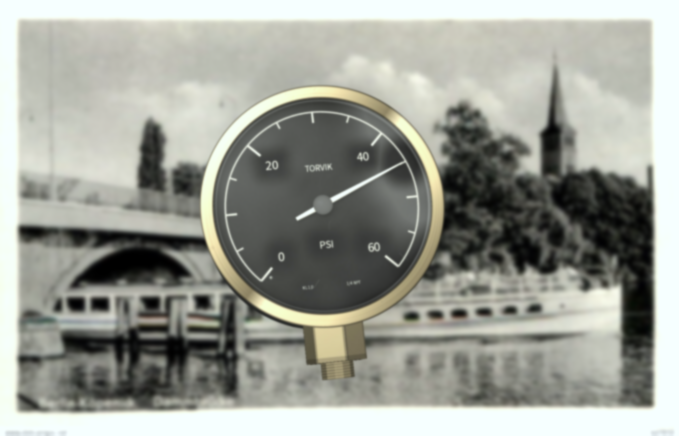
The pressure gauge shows 45,psi
